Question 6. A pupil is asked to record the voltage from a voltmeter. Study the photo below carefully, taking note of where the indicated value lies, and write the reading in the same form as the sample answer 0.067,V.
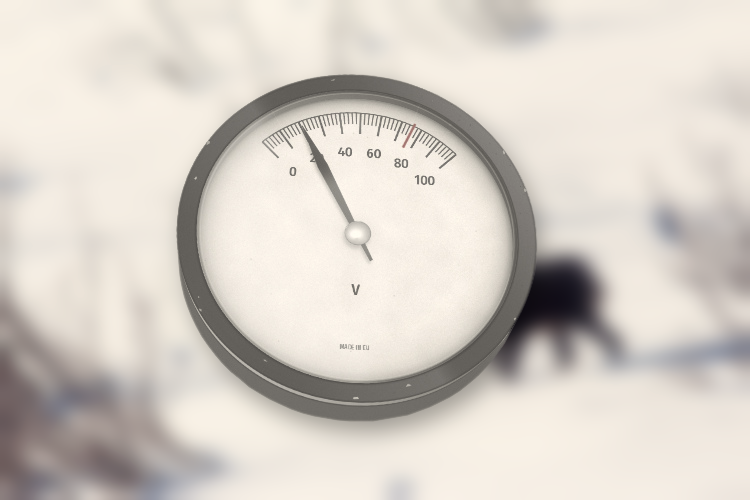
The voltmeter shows 20,V
